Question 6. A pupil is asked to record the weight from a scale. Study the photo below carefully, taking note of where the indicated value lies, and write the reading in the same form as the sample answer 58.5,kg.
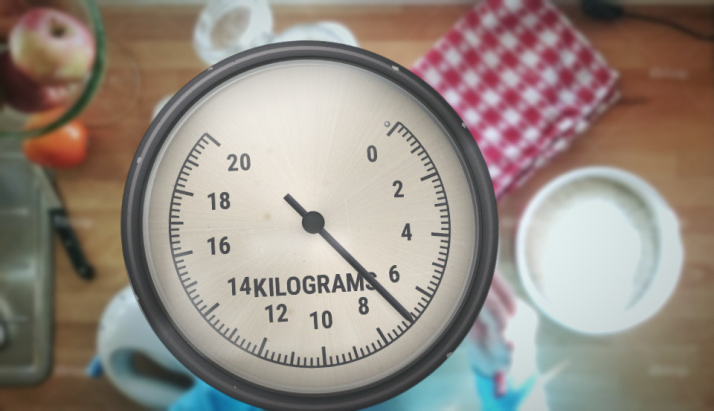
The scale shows 7,kg
